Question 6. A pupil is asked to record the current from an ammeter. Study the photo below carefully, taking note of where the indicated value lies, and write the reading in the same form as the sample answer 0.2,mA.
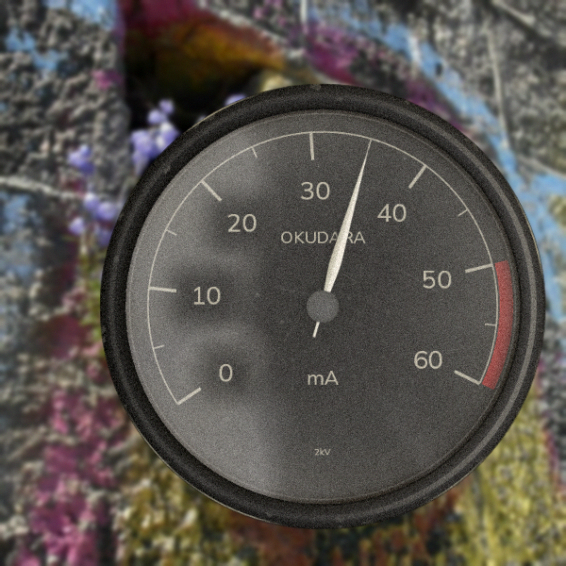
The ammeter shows 35,mA
